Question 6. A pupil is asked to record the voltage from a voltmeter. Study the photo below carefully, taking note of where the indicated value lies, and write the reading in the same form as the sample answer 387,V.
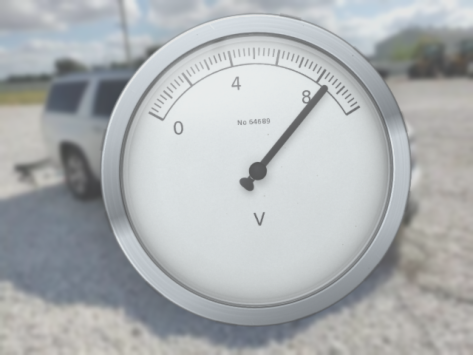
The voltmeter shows 8.4,V
